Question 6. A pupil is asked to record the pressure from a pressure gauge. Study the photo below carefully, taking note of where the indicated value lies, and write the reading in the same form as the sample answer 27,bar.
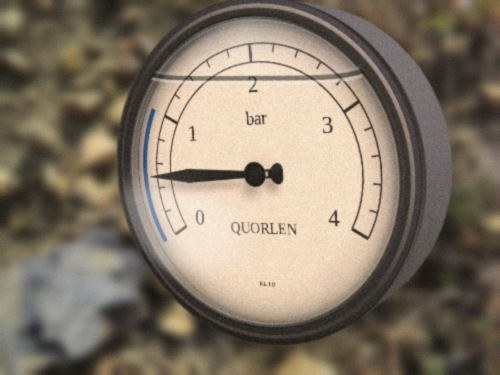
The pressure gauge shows 0.5,bar
